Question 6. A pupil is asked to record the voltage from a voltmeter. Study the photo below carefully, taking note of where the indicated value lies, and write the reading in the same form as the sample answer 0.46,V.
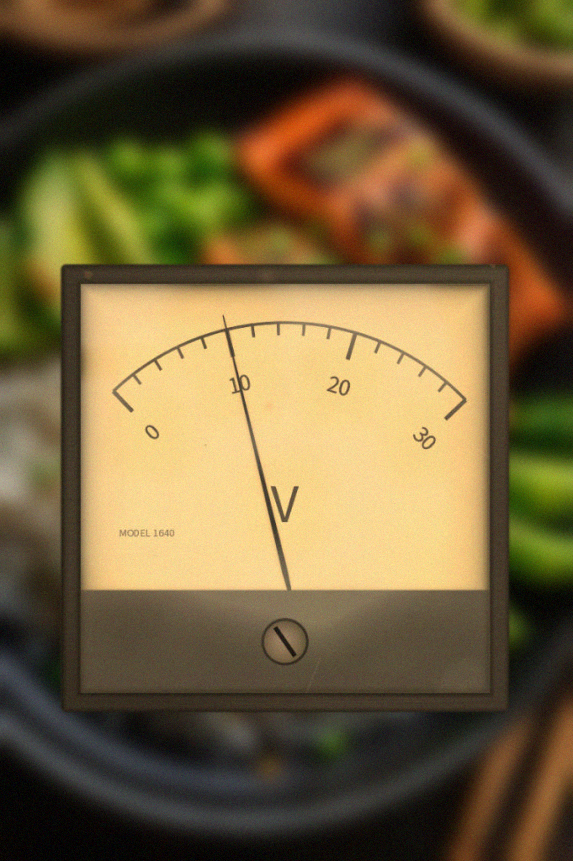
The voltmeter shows 10,V
